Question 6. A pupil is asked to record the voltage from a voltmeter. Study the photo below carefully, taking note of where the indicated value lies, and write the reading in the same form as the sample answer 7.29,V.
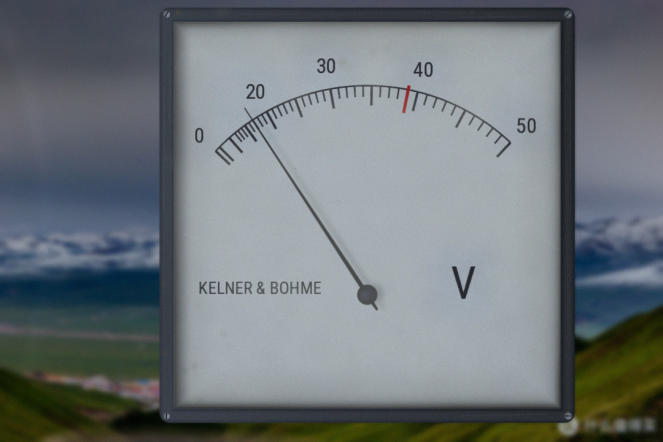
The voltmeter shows 17,V
